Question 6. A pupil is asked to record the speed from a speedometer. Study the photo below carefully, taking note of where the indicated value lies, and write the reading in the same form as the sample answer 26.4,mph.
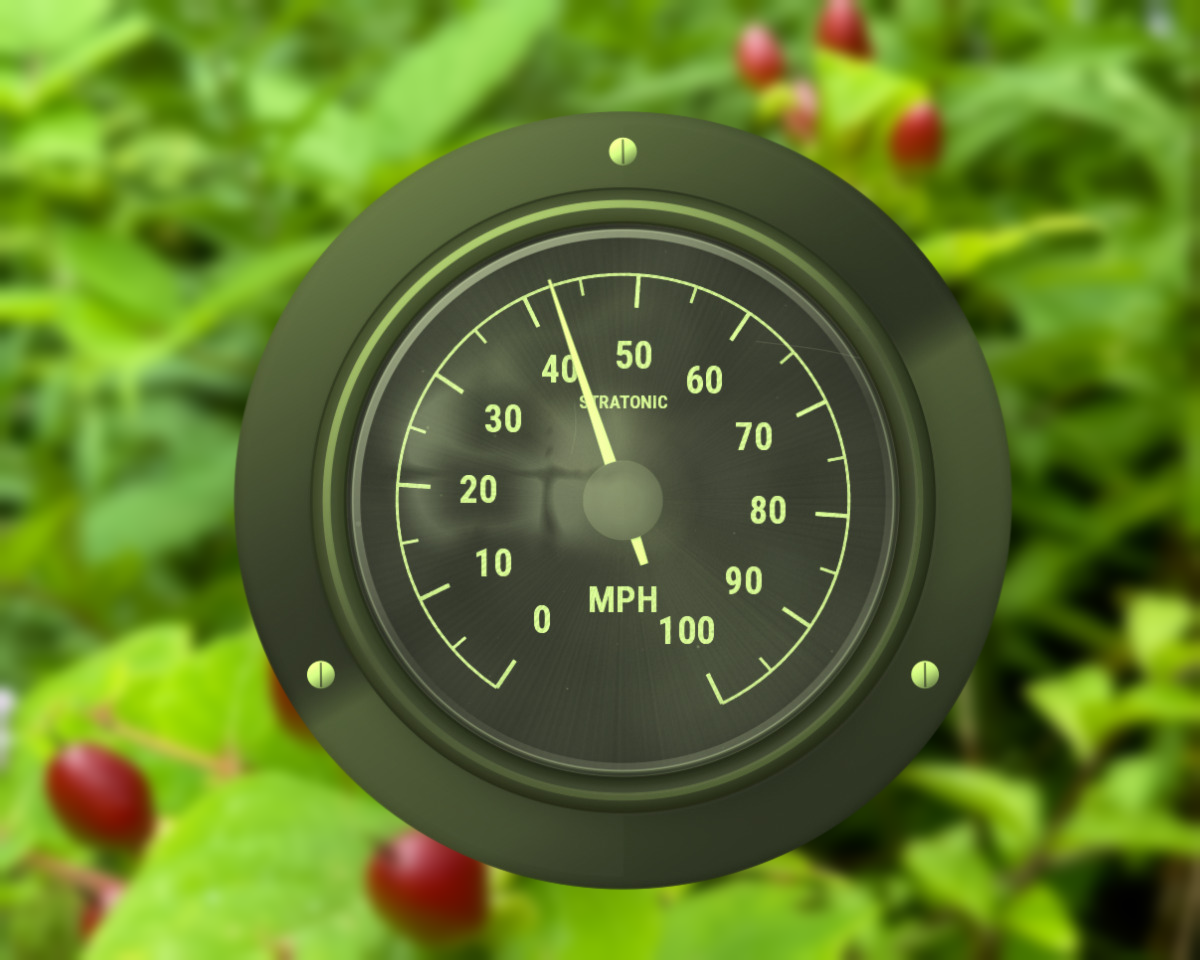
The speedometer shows 42.5,mph
